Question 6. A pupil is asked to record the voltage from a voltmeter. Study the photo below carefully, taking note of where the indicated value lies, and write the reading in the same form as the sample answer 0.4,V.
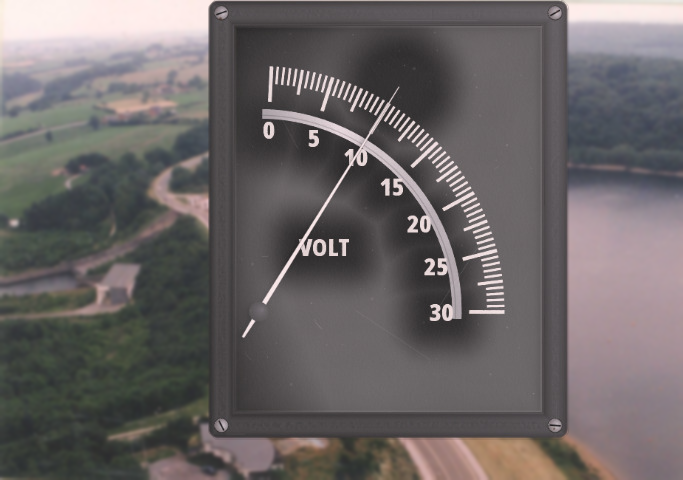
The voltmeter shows 10,V
